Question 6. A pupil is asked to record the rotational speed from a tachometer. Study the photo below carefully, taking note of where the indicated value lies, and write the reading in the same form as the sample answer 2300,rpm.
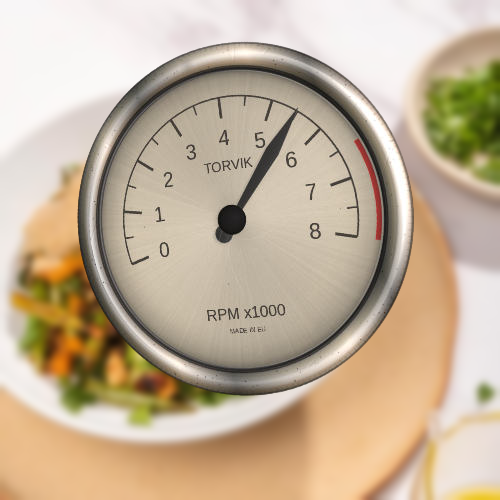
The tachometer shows 5500,rpm
